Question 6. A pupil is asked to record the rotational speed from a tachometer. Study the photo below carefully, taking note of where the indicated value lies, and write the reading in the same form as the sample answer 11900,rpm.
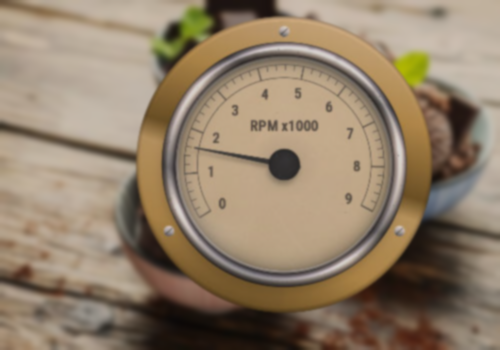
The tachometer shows 1600,rpm
